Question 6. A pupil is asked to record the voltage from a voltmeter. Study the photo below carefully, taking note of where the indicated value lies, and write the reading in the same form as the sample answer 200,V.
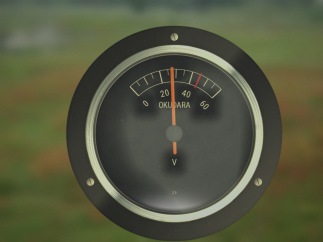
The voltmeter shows 27.5,V
